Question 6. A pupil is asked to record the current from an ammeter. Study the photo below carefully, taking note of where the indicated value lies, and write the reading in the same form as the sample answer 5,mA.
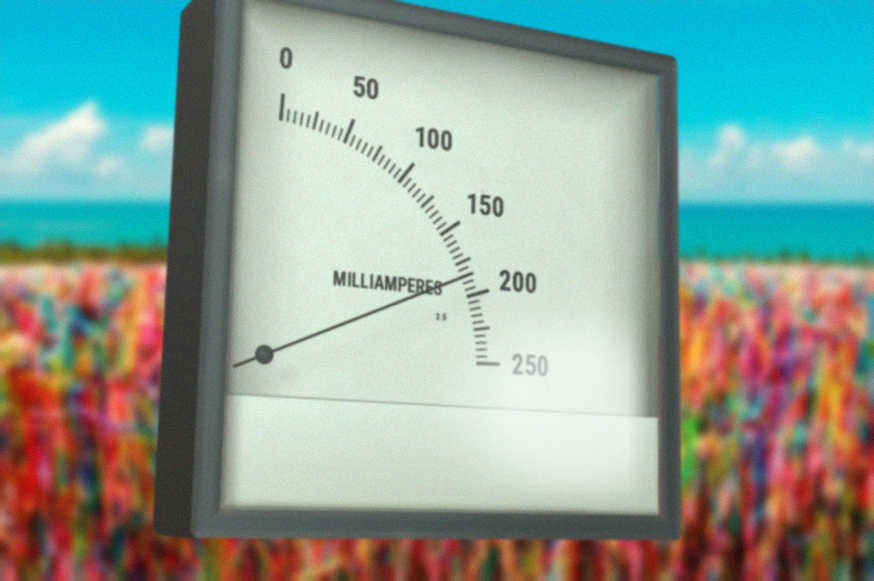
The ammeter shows 185,mA
